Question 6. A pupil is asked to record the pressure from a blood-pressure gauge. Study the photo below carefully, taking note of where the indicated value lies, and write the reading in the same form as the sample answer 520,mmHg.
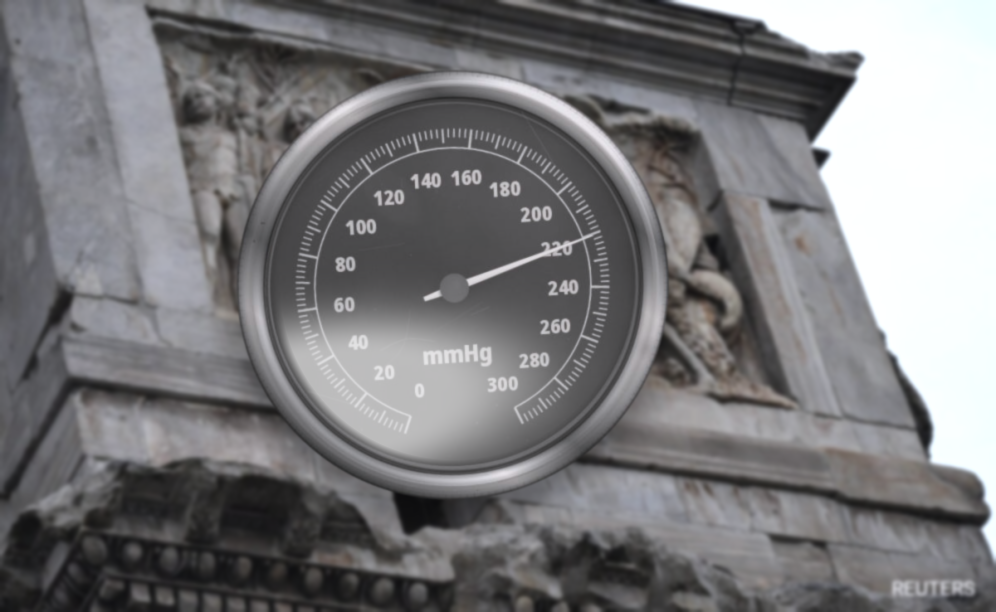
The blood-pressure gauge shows 220,mmHg
